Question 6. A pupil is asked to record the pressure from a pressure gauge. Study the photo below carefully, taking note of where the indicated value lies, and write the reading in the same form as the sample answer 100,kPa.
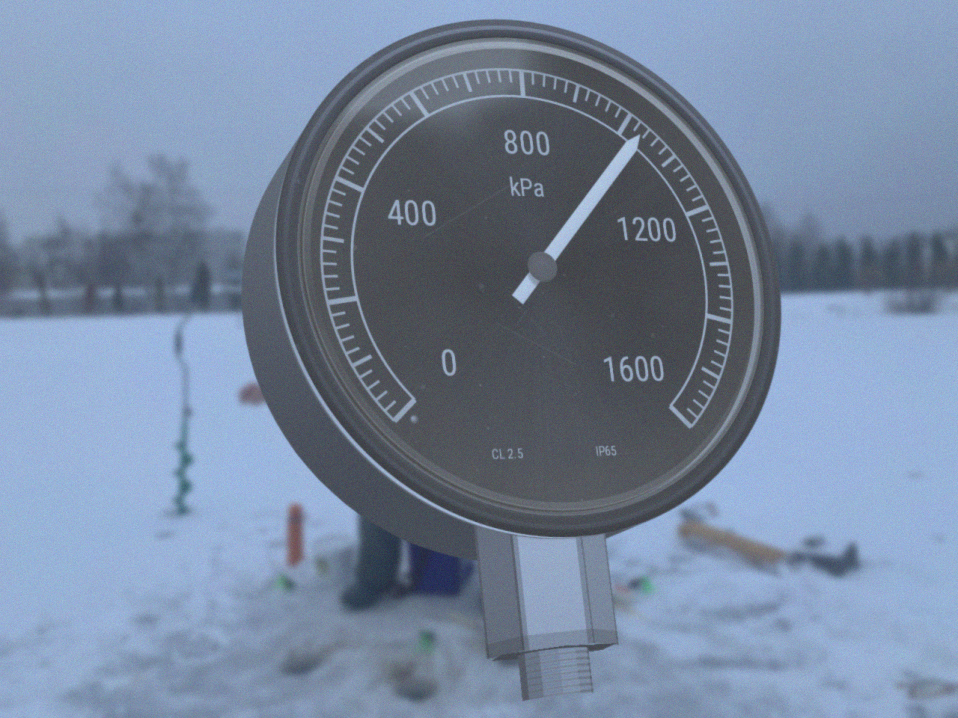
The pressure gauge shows 1030,kPa
